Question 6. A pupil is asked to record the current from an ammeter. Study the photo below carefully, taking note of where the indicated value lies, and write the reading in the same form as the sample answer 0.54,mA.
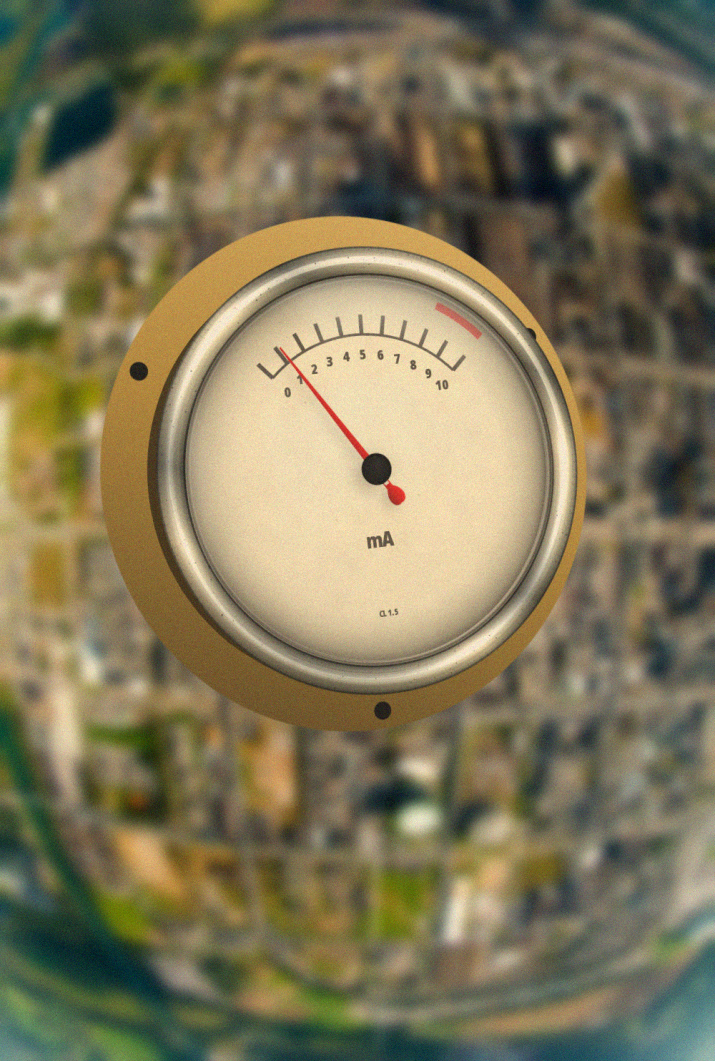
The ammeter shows 1,mA
